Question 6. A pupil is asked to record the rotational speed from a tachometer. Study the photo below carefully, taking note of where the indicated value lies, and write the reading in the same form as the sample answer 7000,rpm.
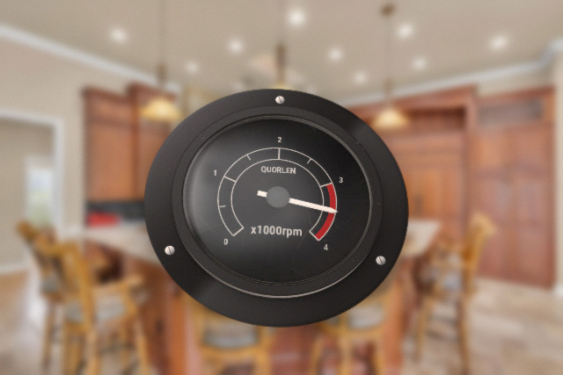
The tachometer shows 3500,rpm
